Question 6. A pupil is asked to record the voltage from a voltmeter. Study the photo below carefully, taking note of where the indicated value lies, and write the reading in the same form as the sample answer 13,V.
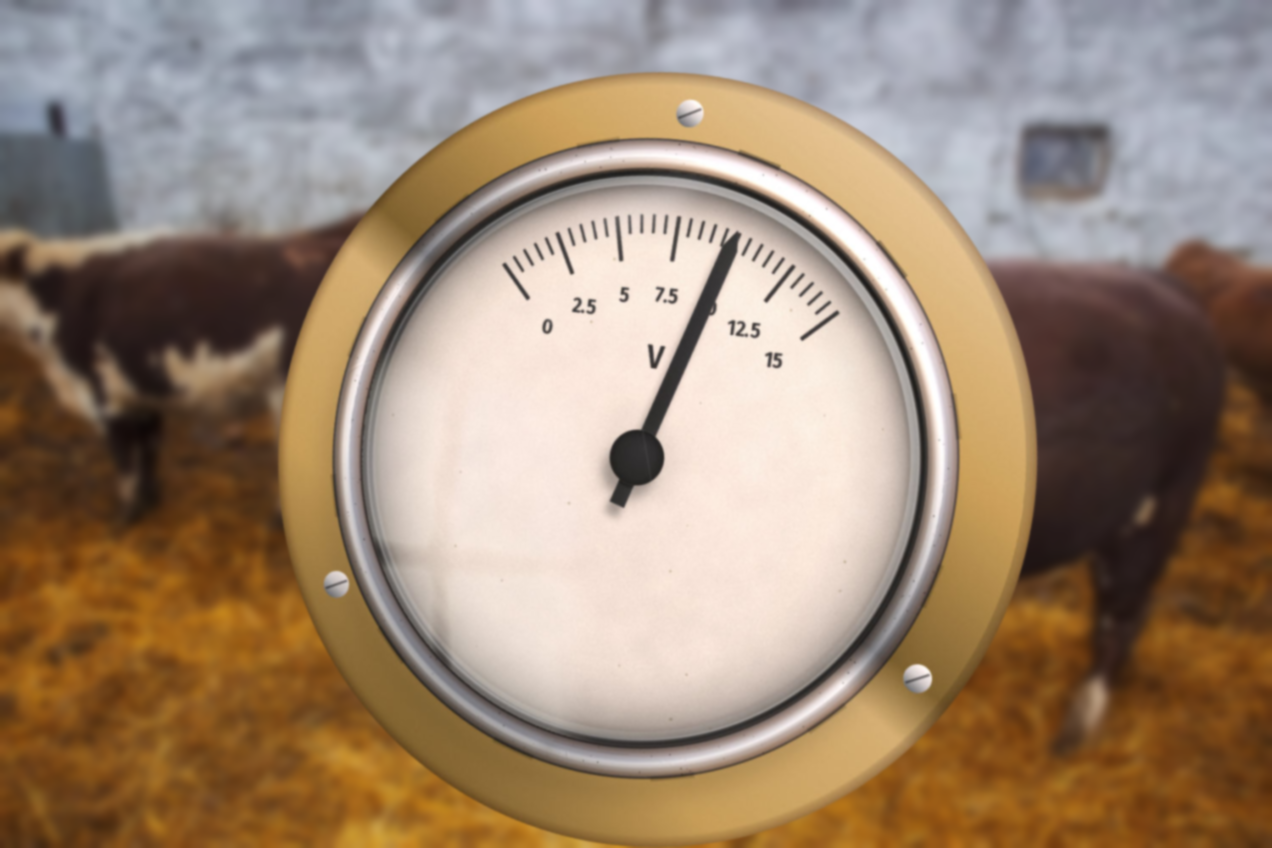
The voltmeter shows 10,V
